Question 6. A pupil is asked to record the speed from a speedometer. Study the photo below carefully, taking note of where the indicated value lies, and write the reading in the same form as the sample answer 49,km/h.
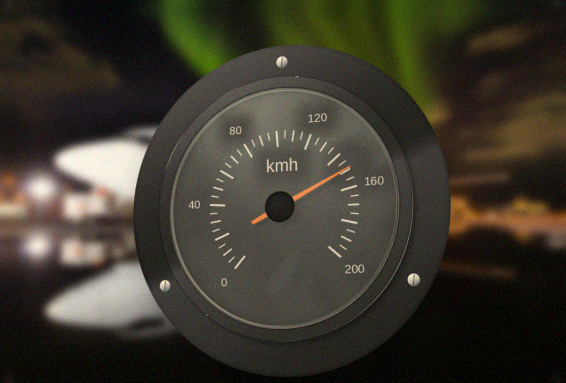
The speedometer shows 150,km/h
